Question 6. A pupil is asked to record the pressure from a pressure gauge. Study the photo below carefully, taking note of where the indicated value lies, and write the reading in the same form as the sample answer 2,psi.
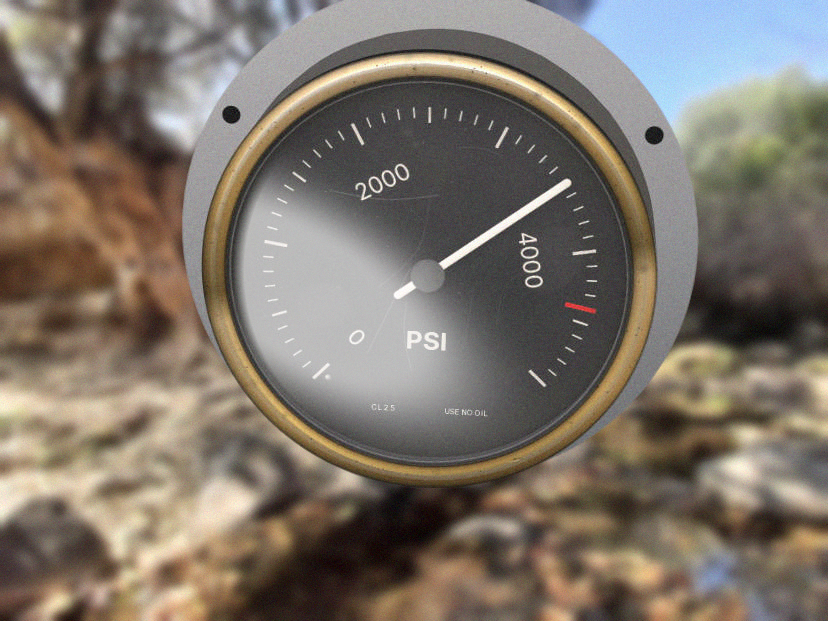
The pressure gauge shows 3500,psi
